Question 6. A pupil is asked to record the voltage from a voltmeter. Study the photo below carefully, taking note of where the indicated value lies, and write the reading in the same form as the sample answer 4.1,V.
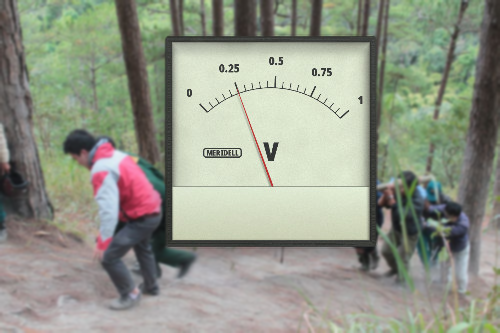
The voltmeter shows 0.25,V
